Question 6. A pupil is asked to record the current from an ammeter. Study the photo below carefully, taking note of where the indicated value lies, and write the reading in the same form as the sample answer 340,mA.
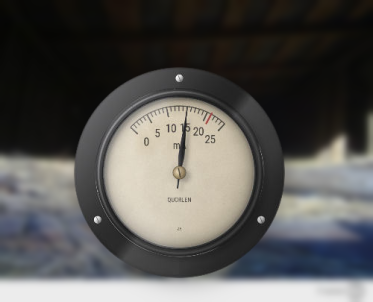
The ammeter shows 15,mA
